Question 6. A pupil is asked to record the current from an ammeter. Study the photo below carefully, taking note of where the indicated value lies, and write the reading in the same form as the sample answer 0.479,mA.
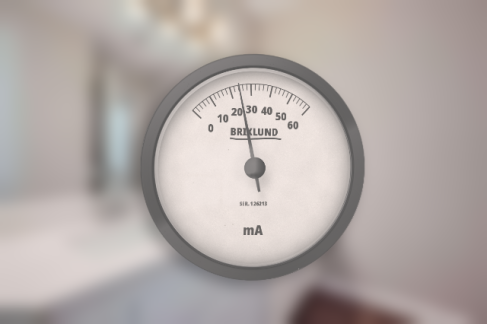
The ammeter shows 24,mA
